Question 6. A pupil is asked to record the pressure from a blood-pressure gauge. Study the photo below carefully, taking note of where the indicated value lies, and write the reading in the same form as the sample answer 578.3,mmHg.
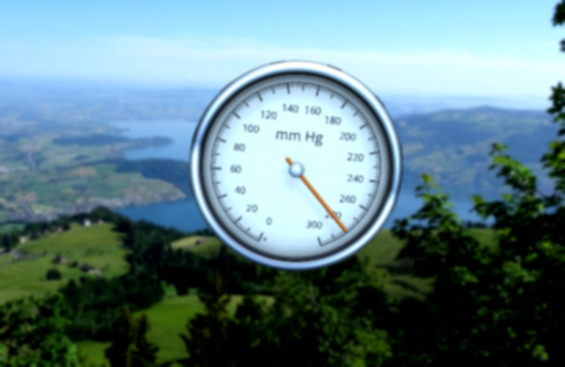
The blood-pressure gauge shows 280,mmHg
